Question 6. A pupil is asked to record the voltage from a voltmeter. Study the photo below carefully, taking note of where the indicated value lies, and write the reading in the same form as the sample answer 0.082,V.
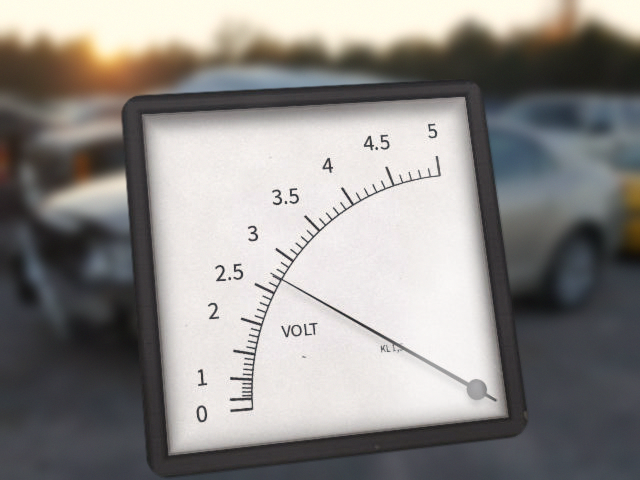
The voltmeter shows 2.7,V
